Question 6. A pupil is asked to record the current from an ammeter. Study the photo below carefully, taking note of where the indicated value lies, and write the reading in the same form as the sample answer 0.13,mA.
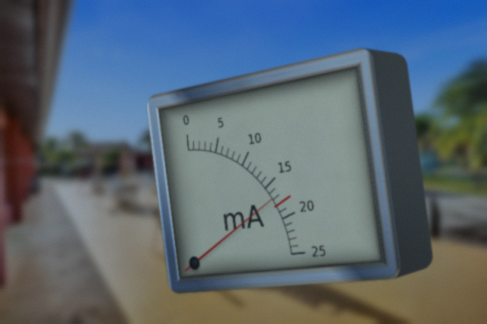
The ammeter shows 17,mA
